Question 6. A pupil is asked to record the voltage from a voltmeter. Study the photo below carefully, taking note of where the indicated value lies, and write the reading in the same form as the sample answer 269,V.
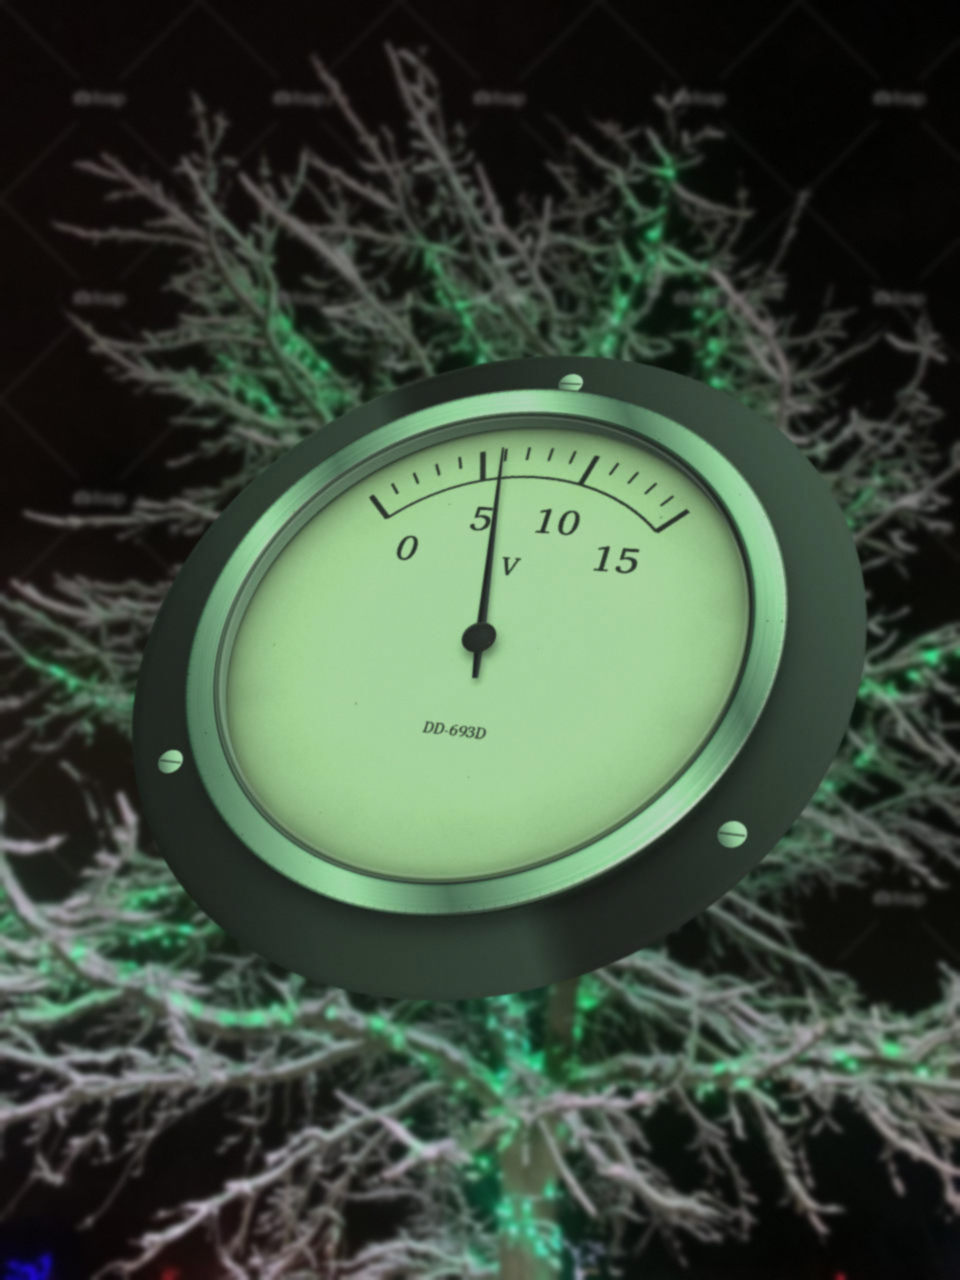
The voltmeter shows 6,V
